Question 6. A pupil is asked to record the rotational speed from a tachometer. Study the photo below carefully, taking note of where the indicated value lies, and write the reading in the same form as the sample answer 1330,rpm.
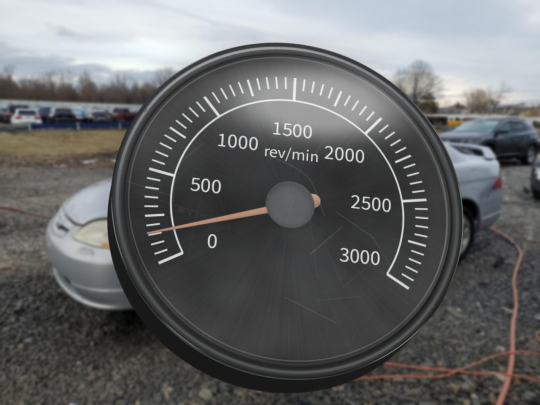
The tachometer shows 150,rpm
